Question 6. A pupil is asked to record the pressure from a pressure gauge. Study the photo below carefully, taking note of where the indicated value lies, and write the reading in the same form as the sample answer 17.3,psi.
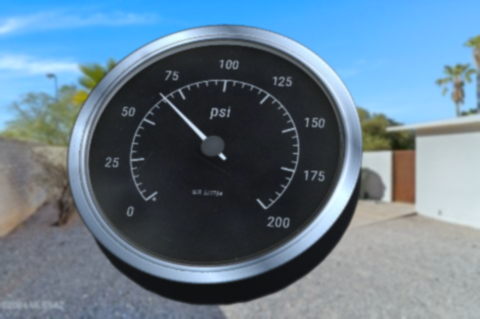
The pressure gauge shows 65,psi
